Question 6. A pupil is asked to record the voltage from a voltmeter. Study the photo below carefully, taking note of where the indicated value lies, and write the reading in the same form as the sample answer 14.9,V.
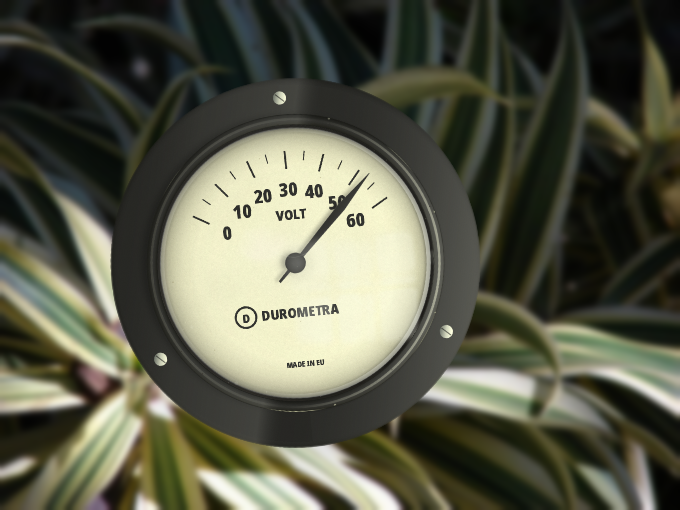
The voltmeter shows 52.5,V
